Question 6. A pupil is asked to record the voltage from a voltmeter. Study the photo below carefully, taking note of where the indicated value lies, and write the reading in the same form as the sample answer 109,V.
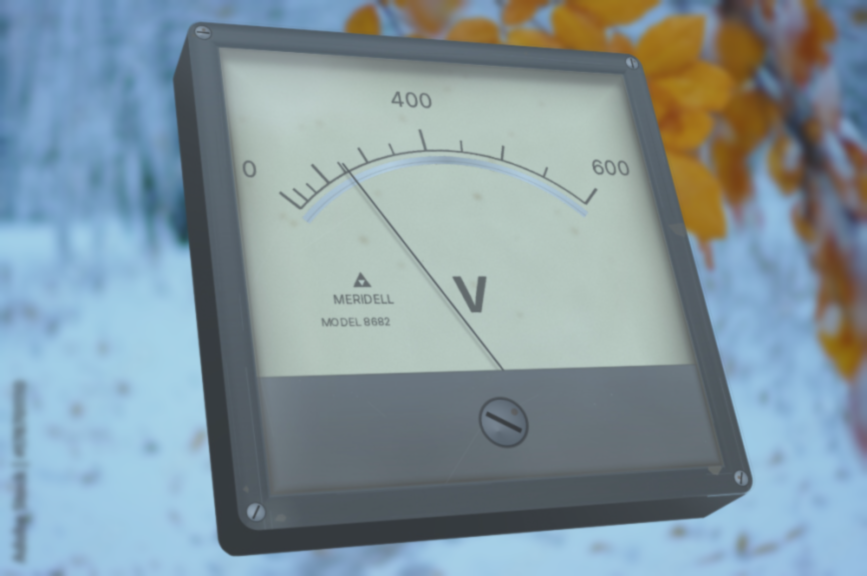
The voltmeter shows 250,V
